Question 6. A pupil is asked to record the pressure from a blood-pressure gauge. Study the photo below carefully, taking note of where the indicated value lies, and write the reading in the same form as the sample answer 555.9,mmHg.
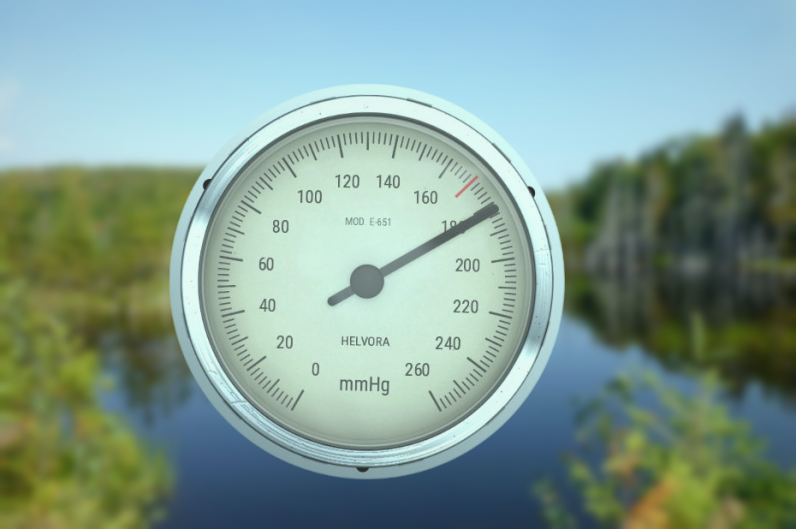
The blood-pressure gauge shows 182,mmHg
